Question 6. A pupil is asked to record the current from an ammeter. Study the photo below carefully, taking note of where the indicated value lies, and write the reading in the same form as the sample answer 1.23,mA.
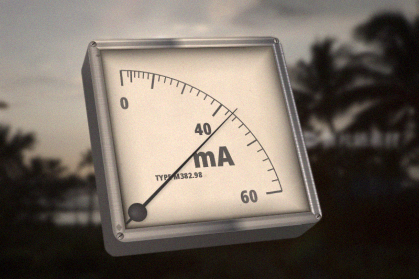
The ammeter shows 43,mA
